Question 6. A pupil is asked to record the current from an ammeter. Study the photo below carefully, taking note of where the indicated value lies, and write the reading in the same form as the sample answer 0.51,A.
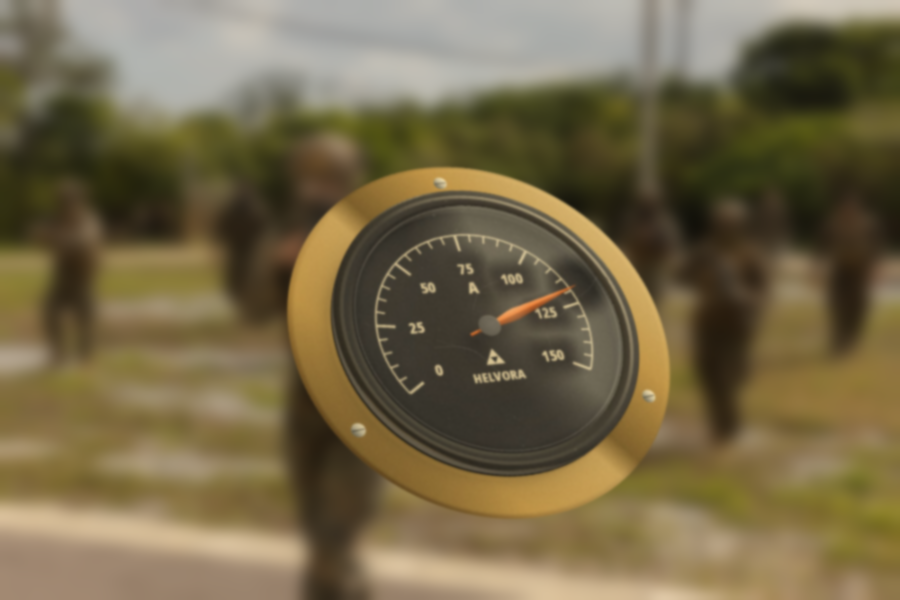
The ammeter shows 120,A
